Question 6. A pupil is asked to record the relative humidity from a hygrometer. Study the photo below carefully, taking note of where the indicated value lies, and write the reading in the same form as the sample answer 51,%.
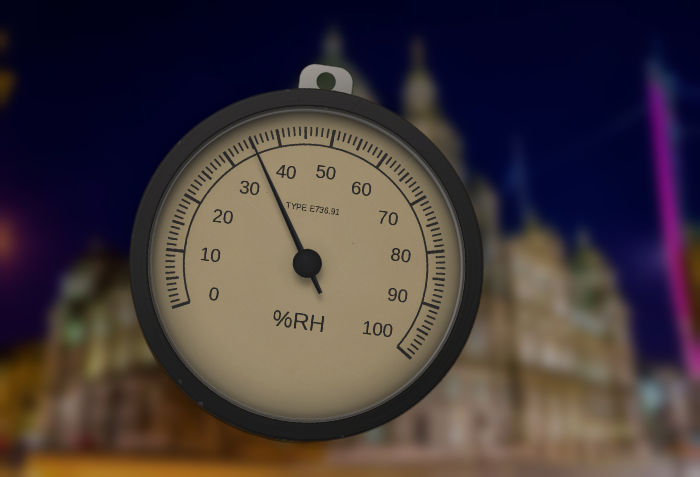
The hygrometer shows 35,%
